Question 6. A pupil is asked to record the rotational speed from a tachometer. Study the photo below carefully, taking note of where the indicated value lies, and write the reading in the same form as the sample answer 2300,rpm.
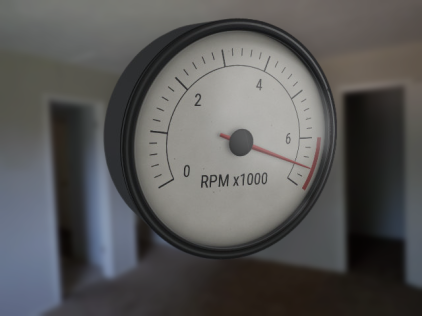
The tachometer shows 6600,rpm
